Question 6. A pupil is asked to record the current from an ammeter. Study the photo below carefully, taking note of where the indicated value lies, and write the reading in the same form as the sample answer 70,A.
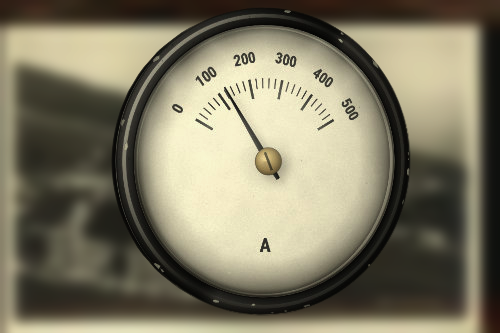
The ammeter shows 120,A
